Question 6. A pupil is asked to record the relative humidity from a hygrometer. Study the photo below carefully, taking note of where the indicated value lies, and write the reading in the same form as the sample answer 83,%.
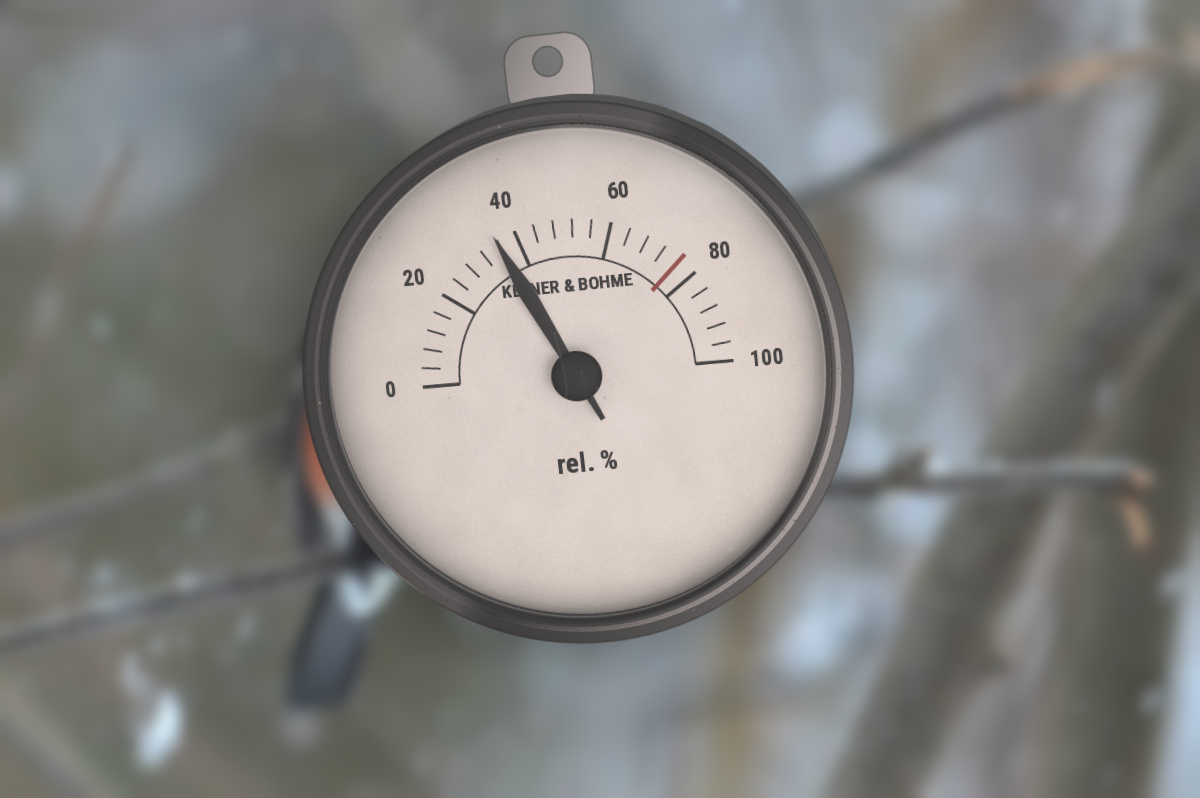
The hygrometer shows 36,%
